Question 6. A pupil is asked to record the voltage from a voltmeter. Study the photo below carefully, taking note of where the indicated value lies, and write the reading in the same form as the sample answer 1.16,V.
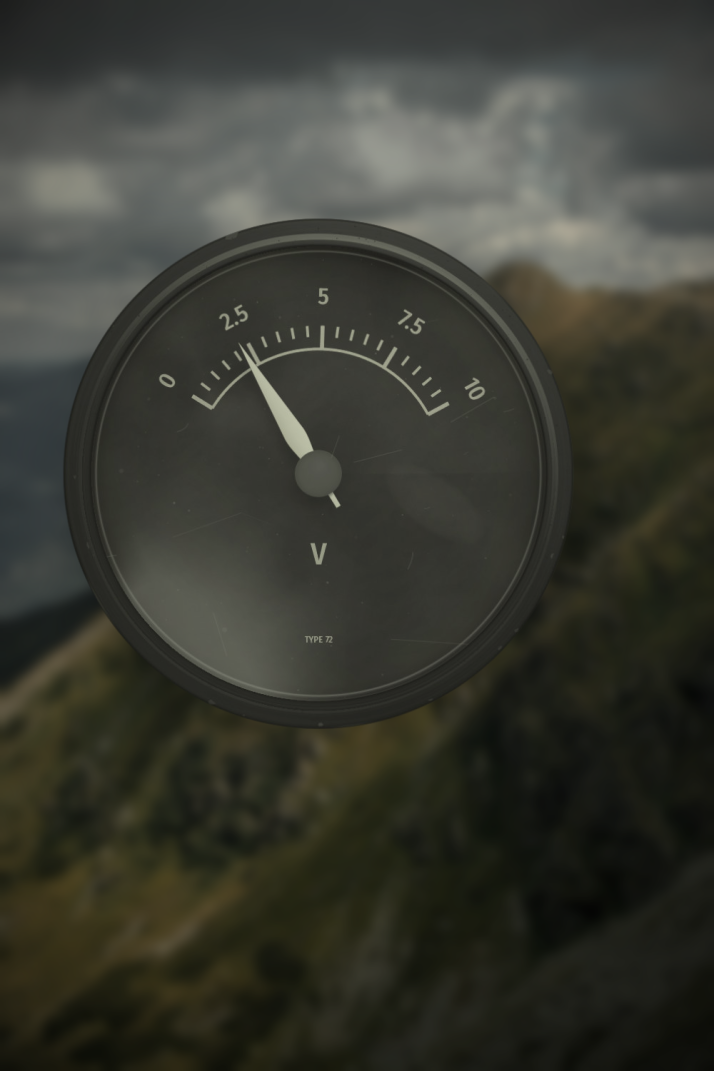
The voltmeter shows 2.25,V
